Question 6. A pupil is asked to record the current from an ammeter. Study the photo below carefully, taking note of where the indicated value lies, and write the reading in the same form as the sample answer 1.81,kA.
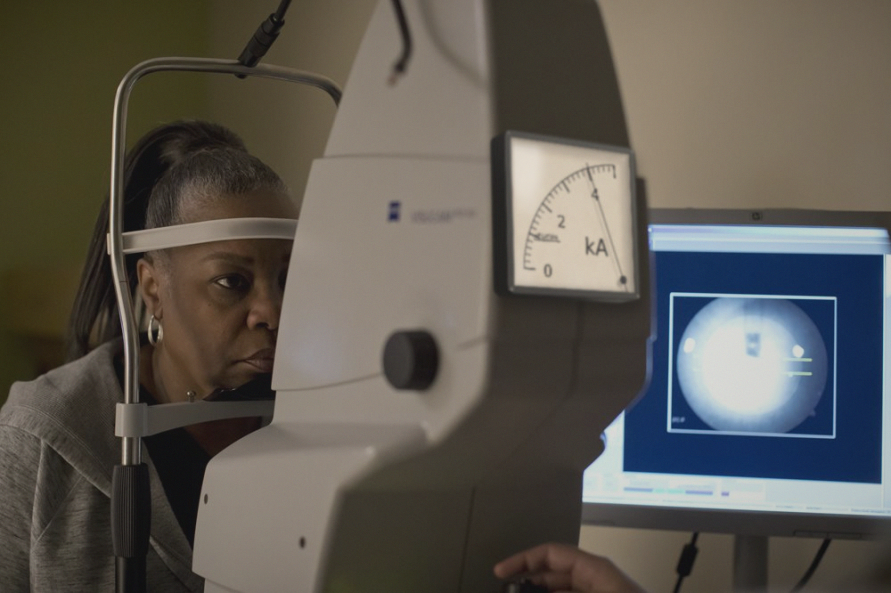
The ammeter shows 4,kA
